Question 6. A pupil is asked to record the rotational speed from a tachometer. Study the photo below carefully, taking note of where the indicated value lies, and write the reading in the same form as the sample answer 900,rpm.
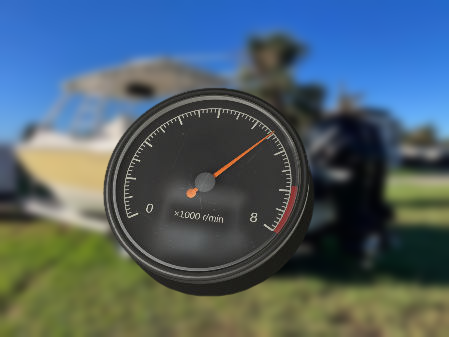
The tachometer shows 5500,rpm
